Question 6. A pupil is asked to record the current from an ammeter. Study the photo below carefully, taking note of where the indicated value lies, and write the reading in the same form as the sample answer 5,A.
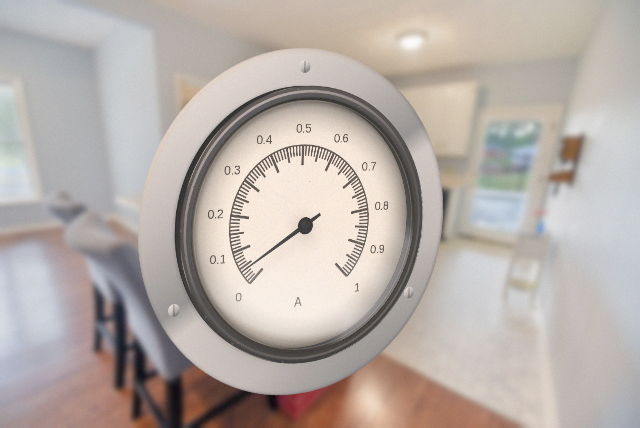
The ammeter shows 0.05,A
